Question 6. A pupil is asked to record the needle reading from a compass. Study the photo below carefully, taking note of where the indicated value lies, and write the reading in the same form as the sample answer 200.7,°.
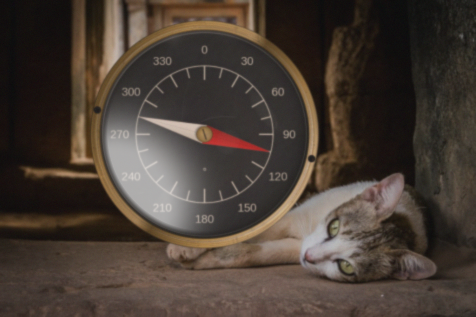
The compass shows 105,°
